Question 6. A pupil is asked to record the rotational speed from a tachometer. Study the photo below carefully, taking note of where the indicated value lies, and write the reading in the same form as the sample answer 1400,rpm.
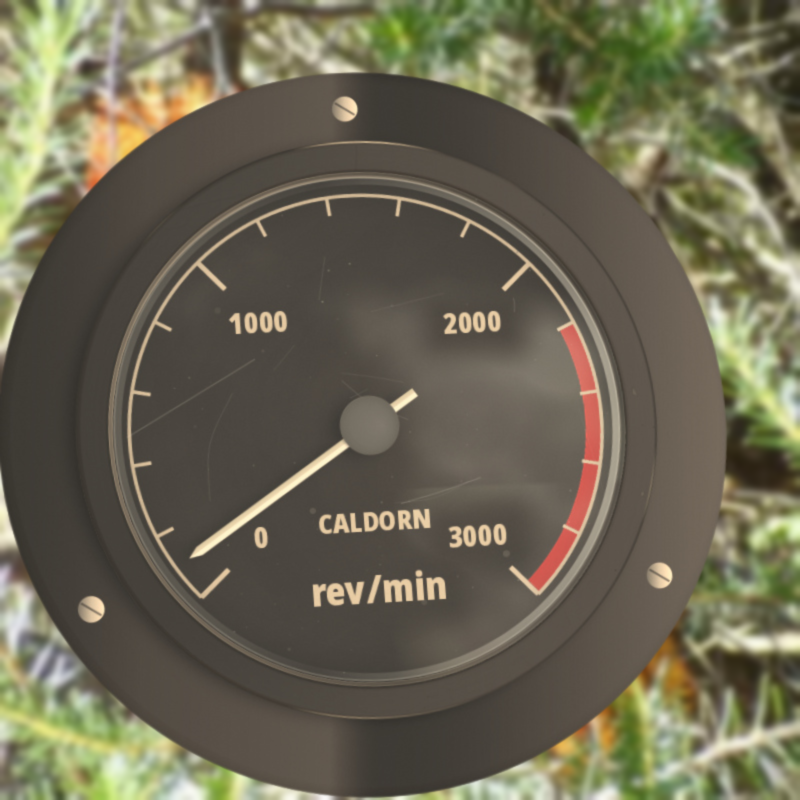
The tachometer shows 100,rpm
